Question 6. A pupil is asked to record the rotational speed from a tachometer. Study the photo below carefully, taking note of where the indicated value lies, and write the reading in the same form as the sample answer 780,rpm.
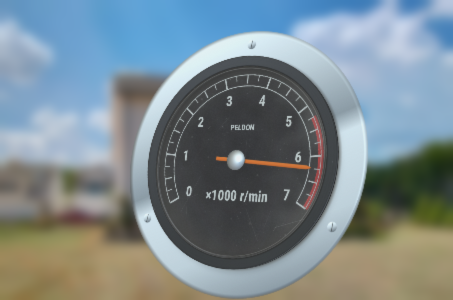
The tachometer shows 6250,rpm
